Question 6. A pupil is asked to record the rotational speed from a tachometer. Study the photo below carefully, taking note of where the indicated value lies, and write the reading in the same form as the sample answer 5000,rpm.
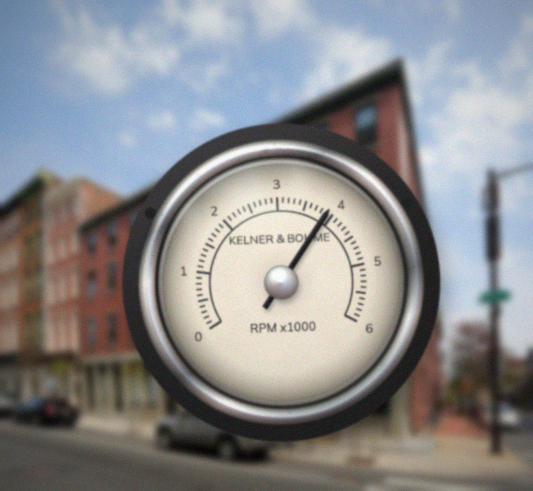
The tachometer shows 3900,rpm
